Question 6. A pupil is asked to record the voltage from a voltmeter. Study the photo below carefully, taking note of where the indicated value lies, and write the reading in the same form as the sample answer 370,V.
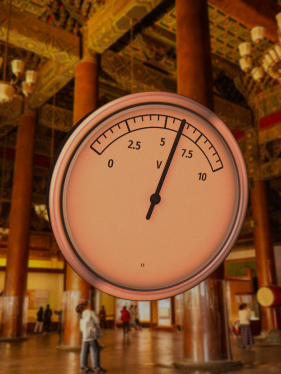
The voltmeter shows 6,V
